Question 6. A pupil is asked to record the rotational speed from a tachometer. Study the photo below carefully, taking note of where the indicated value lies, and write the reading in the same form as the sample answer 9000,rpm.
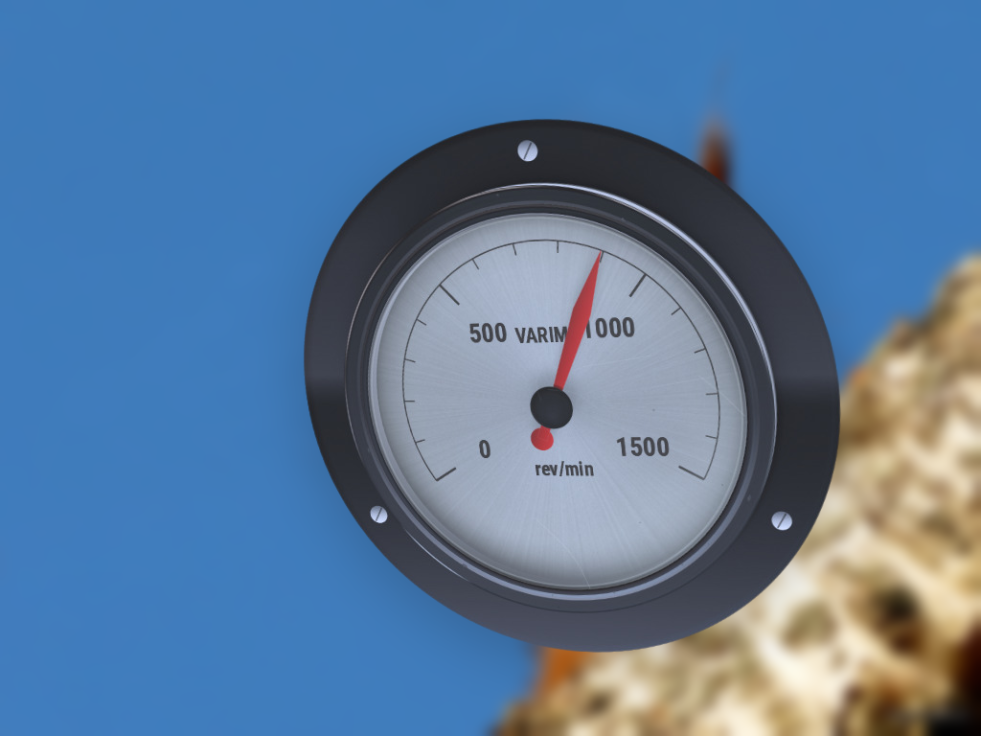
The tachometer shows 900,rpm
